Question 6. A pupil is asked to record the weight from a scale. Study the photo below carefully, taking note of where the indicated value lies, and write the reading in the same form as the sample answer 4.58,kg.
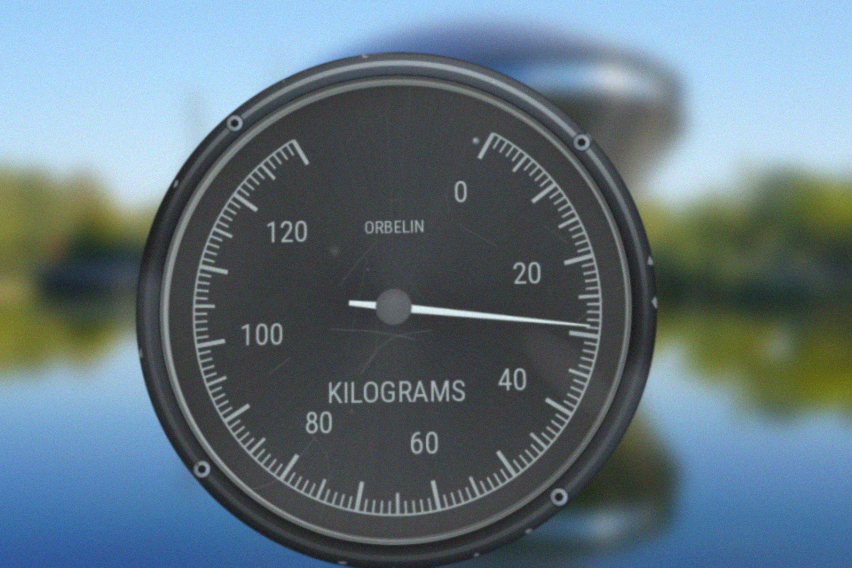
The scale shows 29,kg
